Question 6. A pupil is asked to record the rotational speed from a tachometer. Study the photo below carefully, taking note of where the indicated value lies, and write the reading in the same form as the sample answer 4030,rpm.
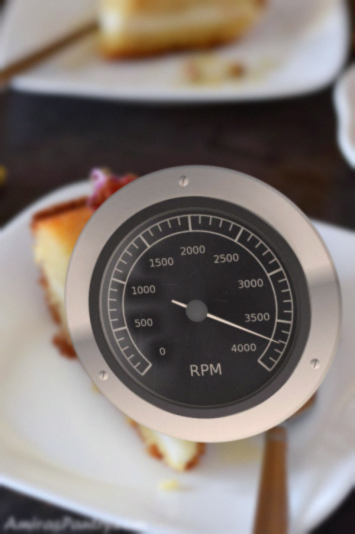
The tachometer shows 3700,rpm
